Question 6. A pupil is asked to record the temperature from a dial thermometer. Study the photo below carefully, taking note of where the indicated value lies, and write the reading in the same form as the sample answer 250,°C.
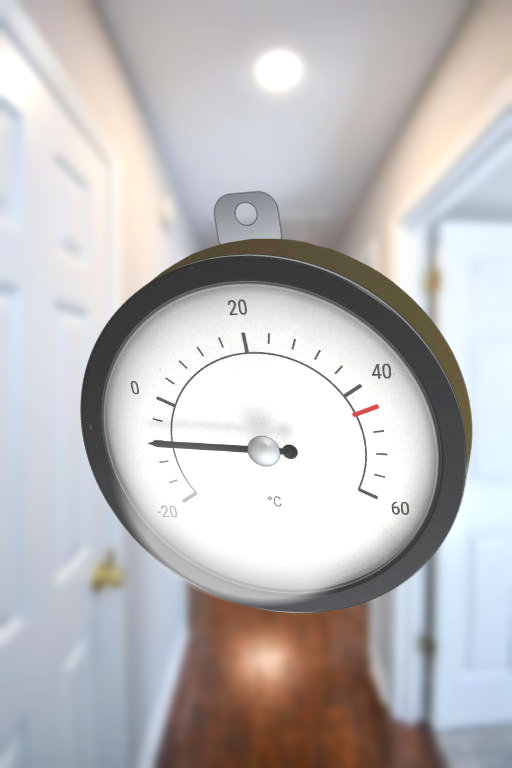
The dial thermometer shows -8,°C
